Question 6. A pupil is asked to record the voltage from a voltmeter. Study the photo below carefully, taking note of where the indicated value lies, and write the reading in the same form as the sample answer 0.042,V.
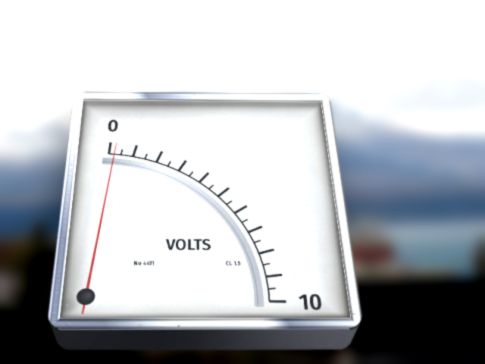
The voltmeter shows 0.25,V
